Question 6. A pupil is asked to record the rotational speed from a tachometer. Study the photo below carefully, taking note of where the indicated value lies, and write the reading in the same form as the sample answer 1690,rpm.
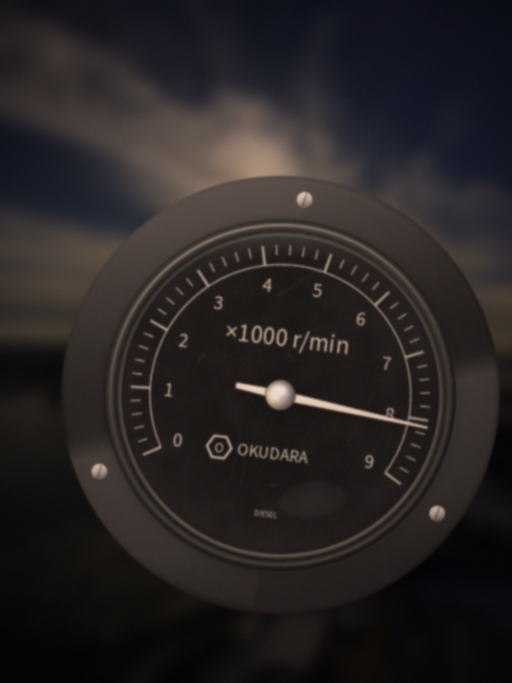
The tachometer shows 8100,rpm
